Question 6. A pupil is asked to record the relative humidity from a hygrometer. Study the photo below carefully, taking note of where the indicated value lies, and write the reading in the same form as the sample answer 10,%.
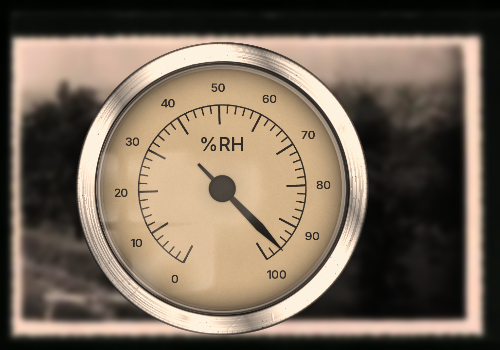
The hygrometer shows 96,%
